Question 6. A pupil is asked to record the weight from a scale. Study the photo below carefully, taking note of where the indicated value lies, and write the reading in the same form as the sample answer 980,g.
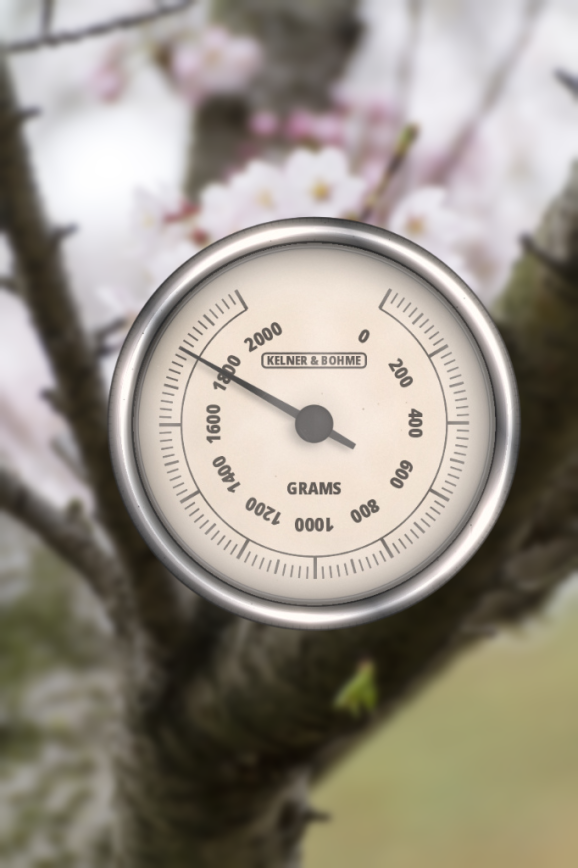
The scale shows 1800,g
